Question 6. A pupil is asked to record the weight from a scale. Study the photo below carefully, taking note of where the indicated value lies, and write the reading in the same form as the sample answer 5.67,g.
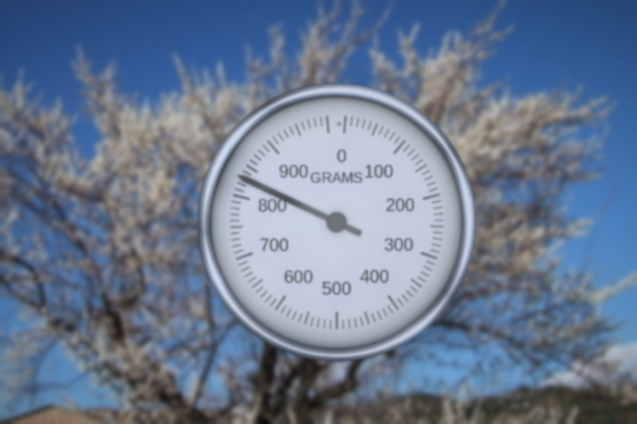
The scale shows 830,g
